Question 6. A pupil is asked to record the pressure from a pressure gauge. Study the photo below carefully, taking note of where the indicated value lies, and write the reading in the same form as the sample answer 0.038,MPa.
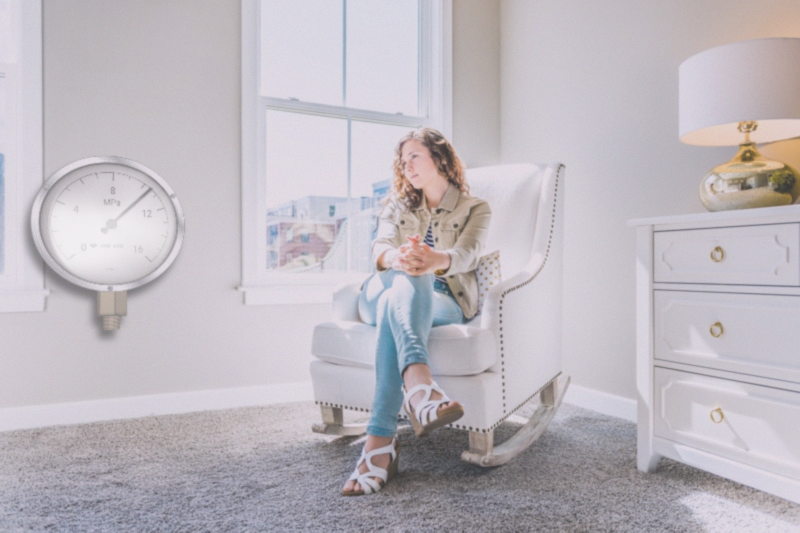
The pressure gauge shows 10.5,MPa
